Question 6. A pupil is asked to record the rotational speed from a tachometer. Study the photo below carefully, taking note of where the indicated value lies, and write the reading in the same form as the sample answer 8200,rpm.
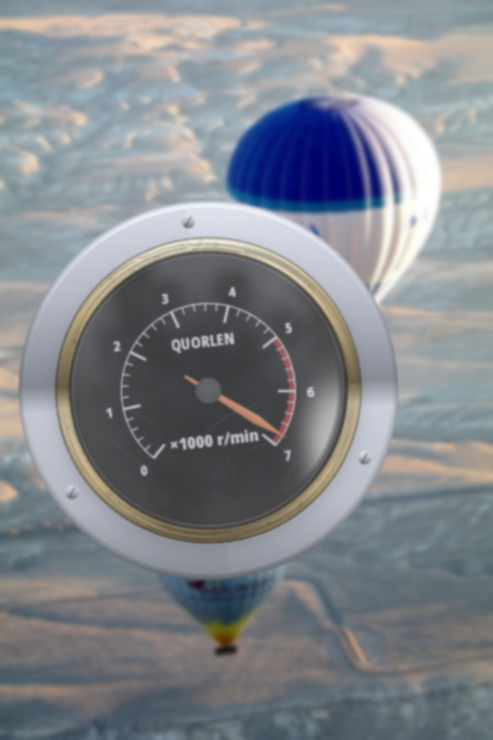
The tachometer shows 6800,rpm
